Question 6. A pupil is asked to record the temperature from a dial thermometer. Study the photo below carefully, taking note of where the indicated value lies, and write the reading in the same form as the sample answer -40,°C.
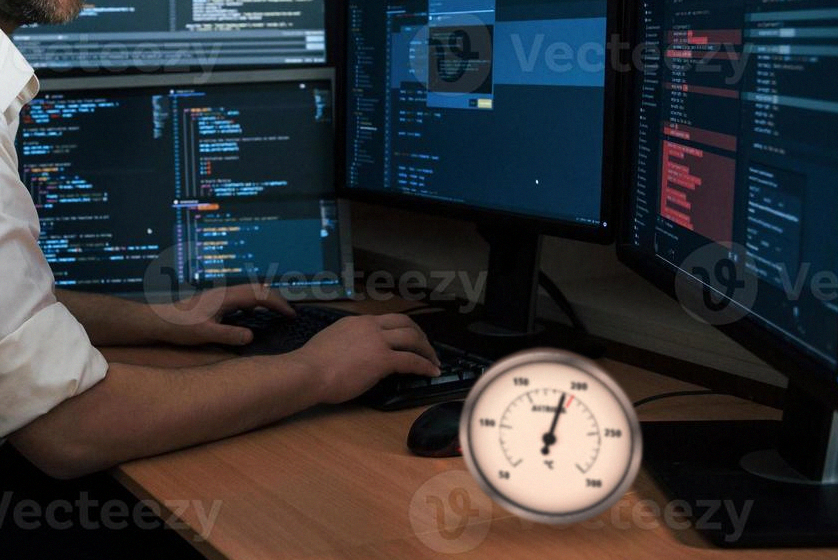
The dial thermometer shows 190,°C
